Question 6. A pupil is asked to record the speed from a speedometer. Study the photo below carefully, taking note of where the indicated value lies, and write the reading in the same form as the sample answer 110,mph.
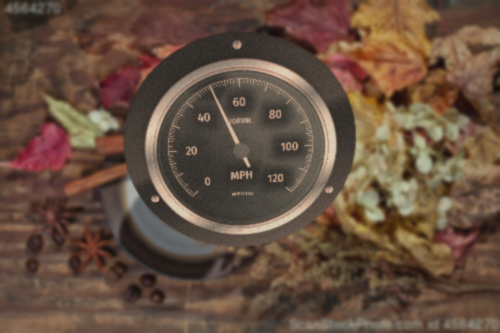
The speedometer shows 50,mph
